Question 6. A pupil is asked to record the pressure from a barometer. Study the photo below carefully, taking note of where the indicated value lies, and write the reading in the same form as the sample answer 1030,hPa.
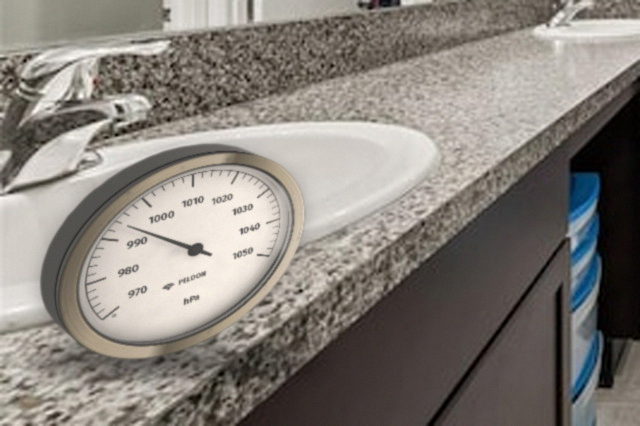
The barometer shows 994,hPa
